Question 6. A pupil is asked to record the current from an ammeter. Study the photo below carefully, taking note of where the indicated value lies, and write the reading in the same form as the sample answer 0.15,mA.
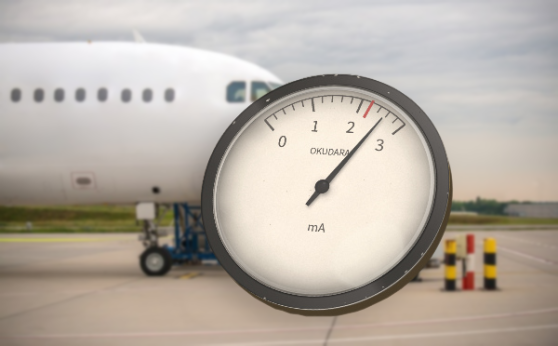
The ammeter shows 2.6,mA
